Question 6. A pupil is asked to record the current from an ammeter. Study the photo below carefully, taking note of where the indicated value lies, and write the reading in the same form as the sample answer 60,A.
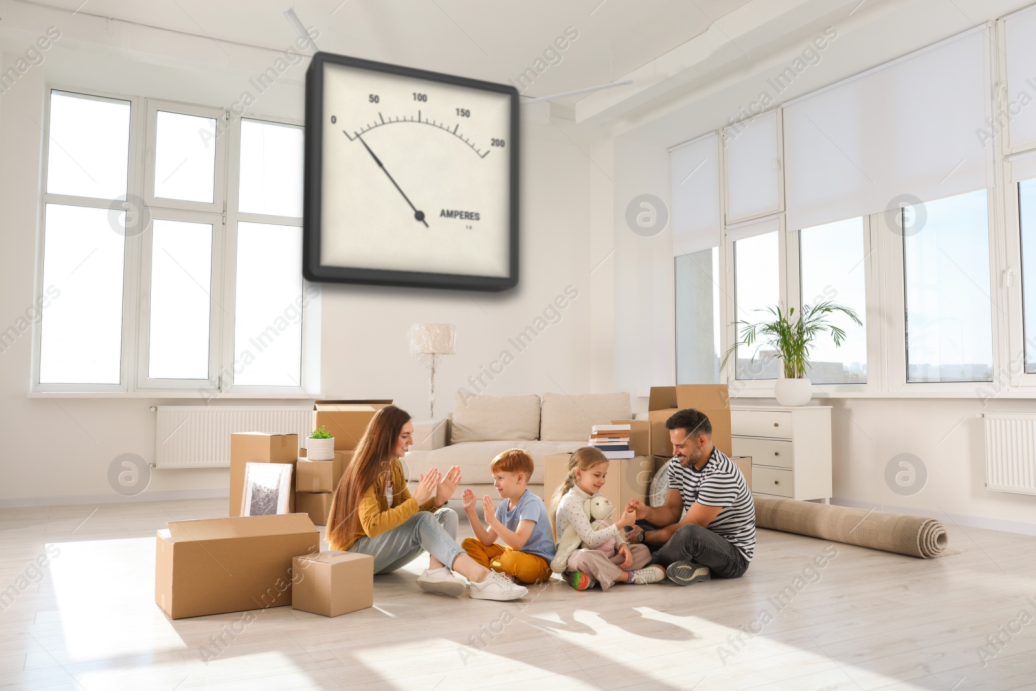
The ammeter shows 10,A
